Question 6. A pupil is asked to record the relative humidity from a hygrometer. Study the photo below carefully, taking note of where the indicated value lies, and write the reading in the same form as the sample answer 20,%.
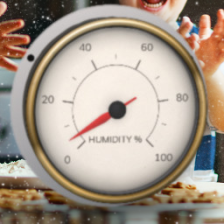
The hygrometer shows 5,%
